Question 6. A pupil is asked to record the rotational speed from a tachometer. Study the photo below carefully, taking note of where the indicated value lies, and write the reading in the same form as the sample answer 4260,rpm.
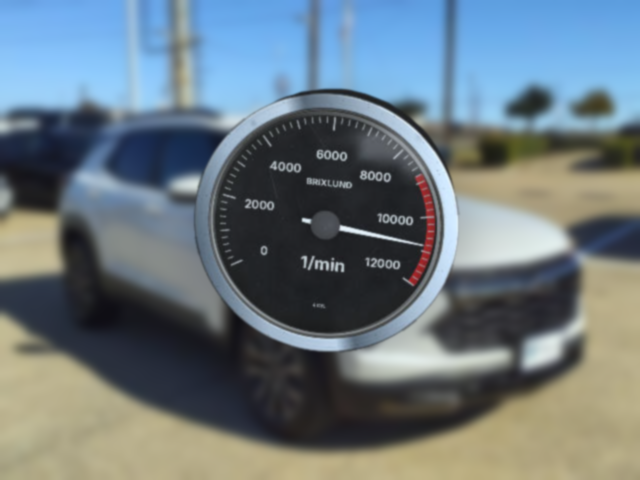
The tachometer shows 10800,rpm
